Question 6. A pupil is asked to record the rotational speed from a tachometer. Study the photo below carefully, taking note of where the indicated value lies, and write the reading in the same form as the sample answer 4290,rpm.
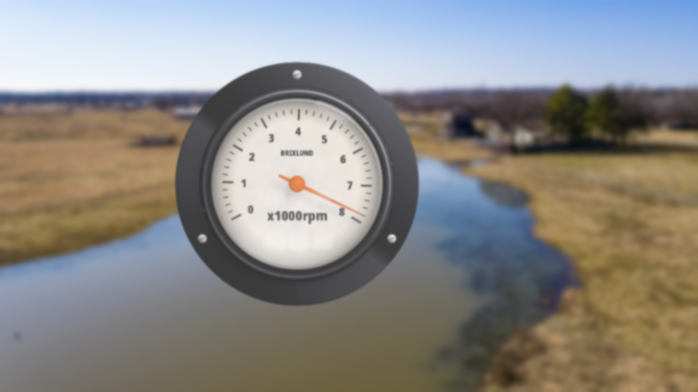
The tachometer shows 7800,rpm
